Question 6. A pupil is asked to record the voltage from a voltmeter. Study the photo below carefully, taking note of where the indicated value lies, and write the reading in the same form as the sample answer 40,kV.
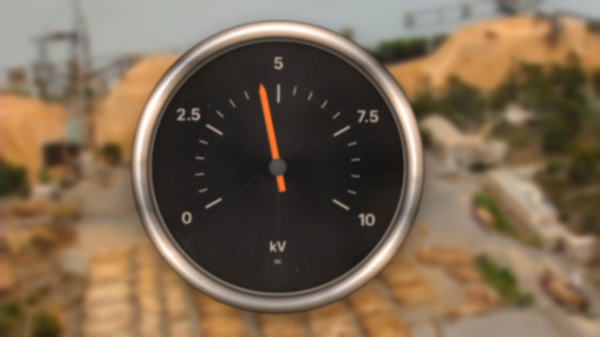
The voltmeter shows 4.5,kV
